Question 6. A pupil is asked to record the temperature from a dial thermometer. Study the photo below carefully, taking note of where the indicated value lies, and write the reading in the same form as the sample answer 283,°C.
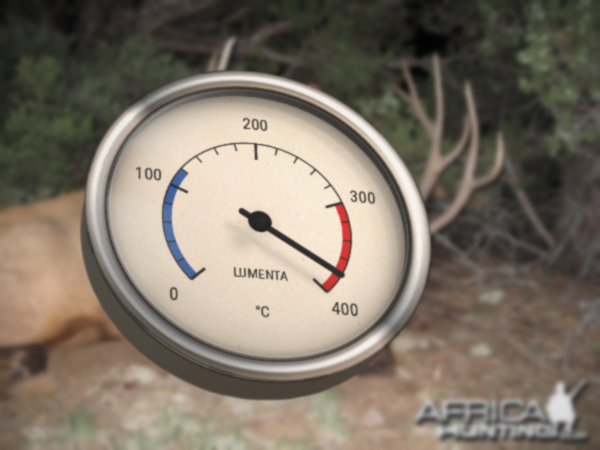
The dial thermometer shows 380,°C
